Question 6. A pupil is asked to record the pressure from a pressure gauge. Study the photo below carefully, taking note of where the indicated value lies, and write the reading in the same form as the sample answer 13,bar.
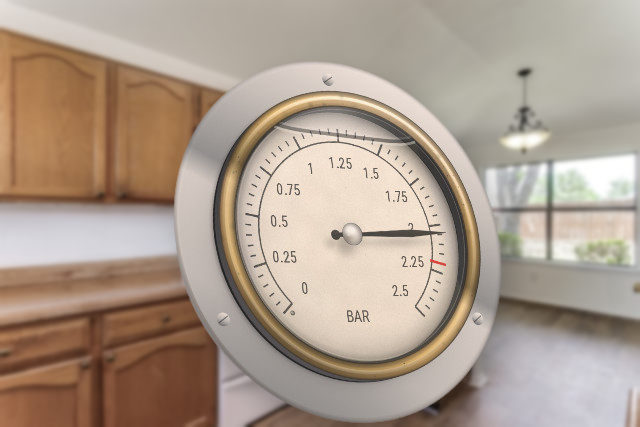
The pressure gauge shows 2.05,bar
